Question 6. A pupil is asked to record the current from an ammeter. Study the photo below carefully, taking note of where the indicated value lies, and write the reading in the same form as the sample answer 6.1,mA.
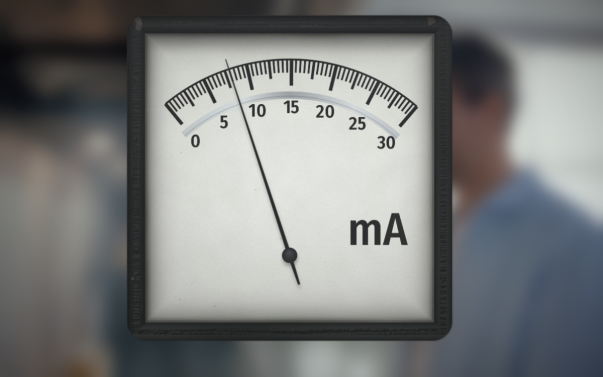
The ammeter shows 8,mA
